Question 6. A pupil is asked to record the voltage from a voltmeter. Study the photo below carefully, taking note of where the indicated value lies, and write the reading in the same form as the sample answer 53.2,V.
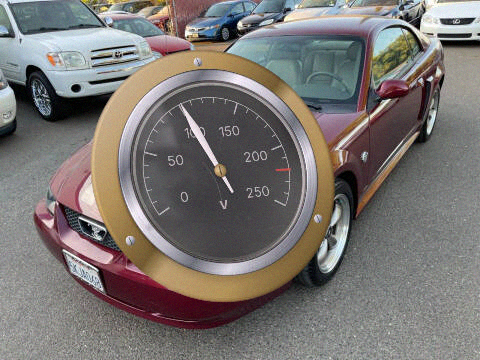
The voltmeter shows 100,V
